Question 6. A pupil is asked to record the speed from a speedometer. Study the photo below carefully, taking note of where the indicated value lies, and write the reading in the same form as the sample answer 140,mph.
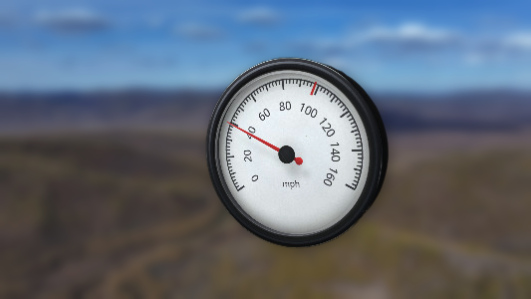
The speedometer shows 40,mph
